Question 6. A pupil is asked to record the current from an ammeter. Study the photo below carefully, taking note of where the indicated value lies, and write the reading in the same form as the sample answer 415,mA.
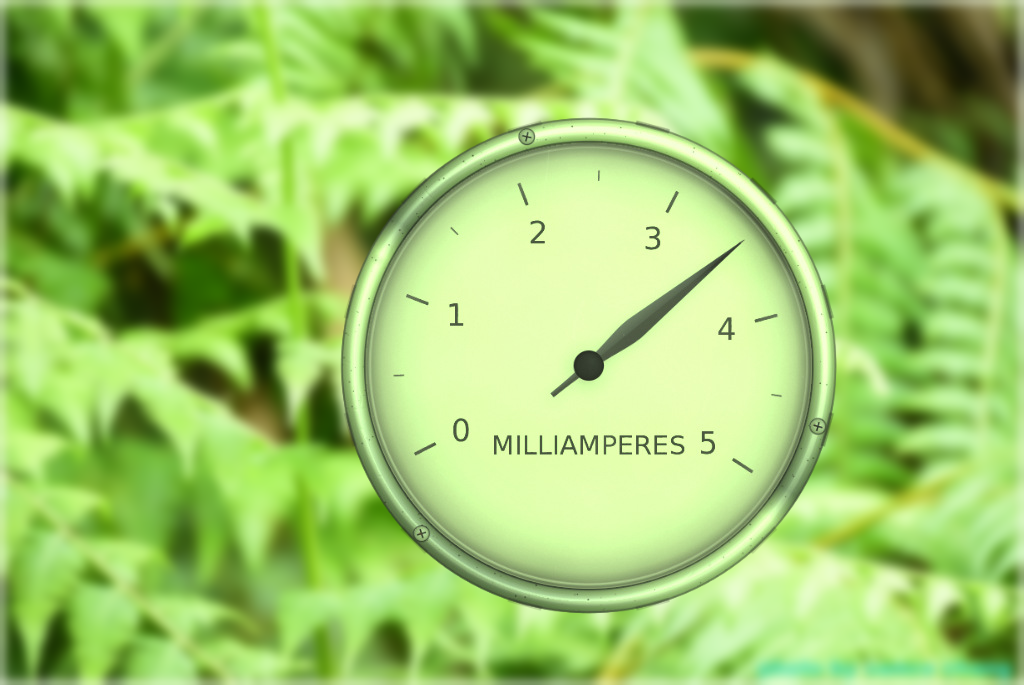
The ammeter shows 3.5,mA
